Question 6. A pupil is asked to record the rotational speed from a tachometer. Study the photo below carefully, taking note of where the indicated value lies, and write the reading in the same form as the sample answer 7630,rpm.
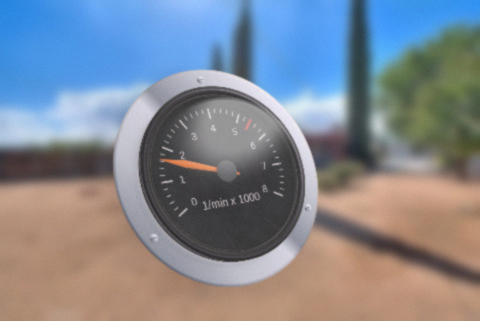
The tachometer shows 1600,rpm
